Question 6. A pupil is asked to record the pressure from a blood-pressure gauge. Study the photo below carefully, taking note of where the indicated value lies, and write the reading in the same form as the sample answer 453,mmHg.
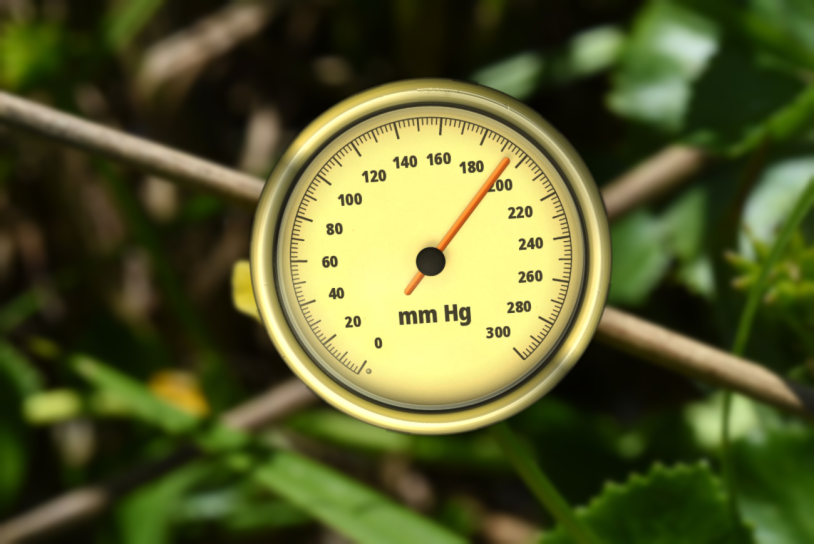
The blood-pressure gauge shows 194,mmHg
